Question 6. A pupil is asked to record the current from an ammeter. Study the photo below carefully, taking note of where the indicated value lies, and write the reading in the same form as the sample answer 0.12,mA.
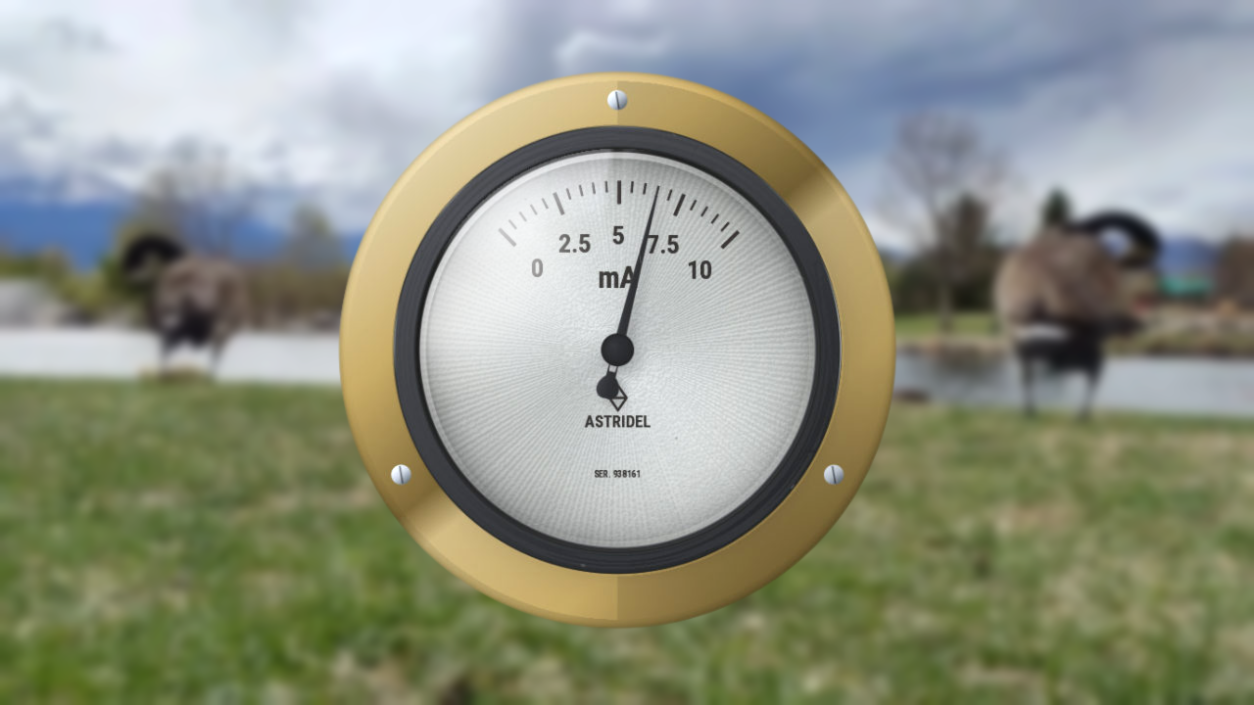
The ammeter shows 6.5,mA
